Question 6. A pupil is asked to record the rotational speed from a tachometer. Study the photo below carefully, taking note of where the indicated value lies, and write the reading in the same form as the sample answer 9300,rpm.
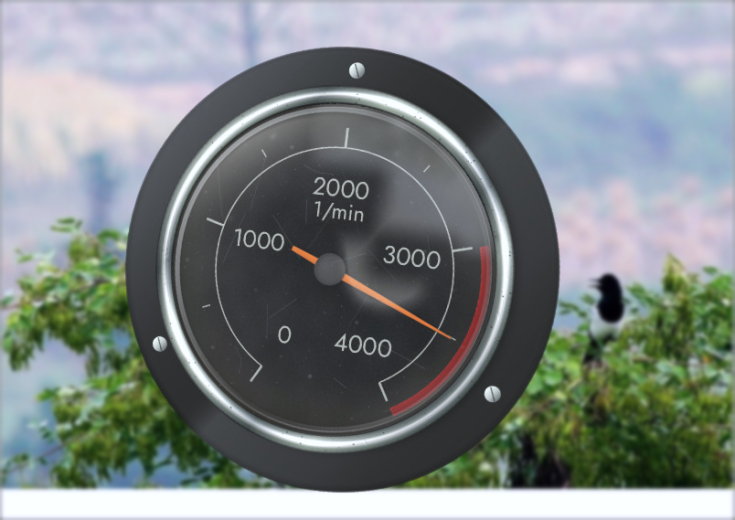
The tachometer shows 3500,rpm
